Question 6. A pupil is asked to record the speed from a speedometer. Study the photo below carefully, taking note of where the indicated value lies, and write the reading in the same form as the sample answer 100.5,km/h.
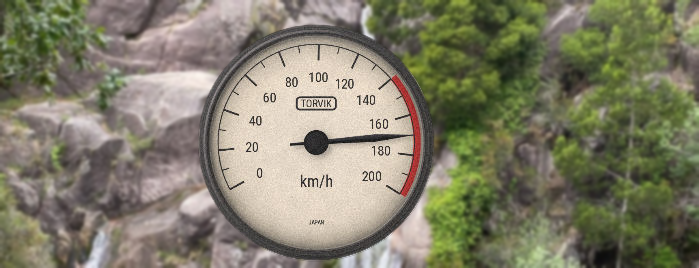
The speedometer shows 170,km/h
